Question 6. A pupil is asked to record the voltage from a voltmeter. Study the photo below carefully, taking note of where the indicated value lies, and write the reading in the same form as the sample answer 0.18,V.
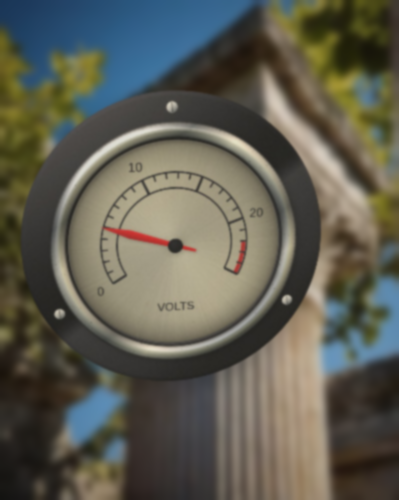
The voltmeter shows 5,V
